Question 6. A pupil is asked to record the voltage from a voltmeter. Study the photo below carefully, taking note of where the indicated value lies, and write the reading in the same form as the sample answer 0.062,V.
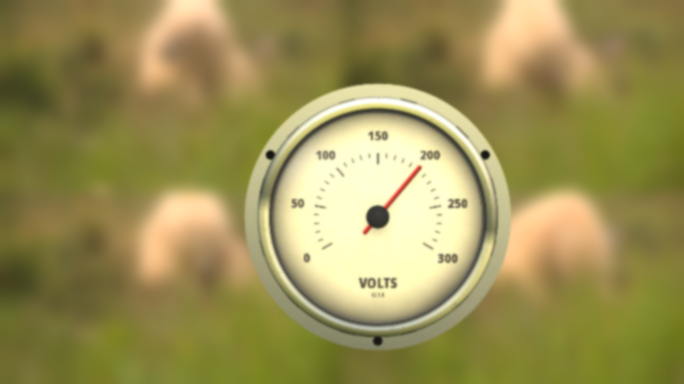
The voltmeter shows 200,V
